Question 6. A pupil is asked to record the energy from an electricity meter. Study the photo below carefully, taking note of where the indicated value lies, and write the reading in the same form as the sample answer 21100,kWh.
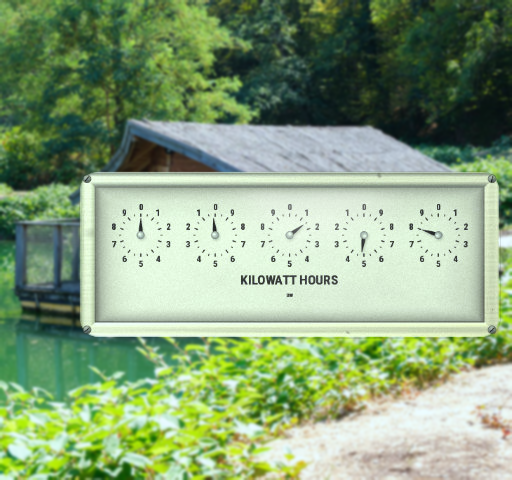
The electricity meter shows 148,kWh
